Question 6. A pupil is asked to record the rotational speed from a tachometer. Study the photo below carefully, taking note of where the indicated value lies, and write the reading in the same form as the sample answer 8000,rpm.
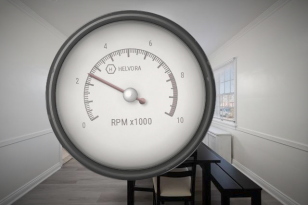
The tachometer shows 2500,rpm
